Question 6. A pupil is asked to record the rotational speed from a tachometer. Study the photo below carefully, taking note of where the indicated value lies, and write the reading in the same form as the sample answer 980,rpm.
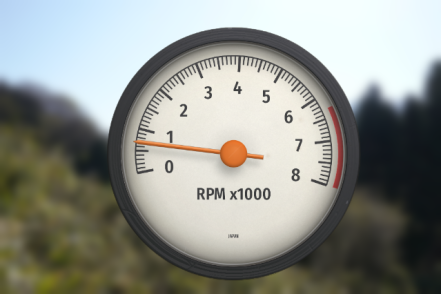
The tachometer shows 700,rpm
